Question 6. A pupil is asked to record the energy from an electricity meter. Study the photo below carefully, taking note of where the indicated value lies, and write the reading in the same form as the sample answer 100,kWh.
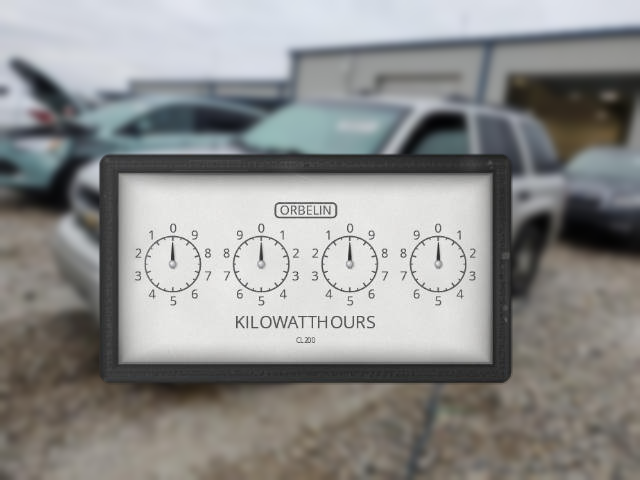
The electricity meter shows 0,kWh
